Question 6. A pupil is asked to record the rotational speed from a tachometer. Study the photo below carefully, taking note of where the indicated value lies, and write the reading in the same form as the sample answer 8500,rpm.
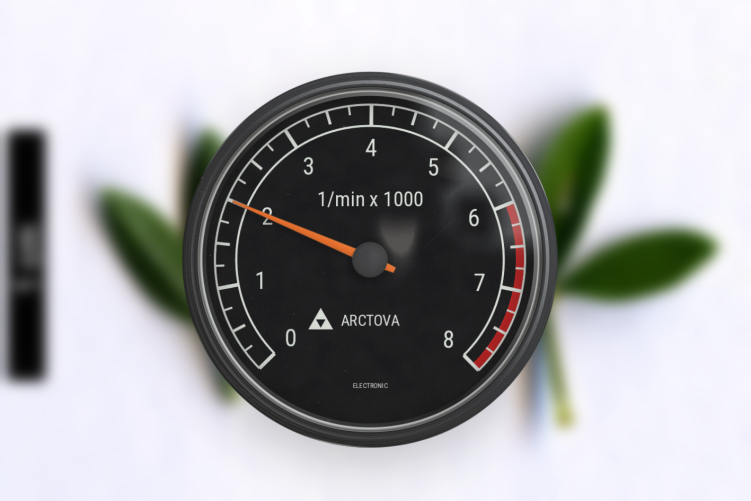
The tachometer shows 2000,rpm
